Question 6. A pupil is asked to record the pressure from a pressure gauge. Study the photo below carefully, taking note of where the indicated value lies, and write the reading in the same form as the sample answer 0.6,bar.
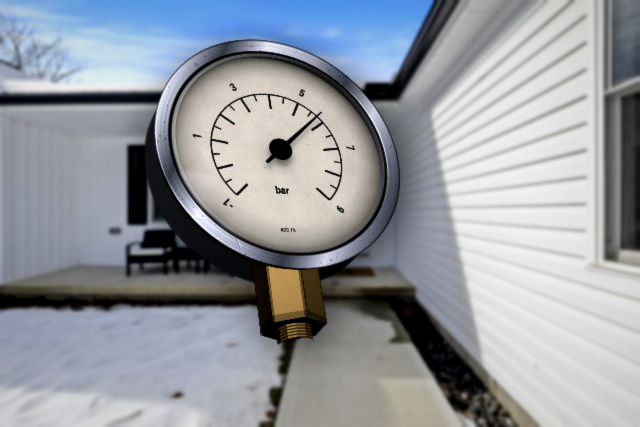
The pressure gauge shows 5.75,bar
